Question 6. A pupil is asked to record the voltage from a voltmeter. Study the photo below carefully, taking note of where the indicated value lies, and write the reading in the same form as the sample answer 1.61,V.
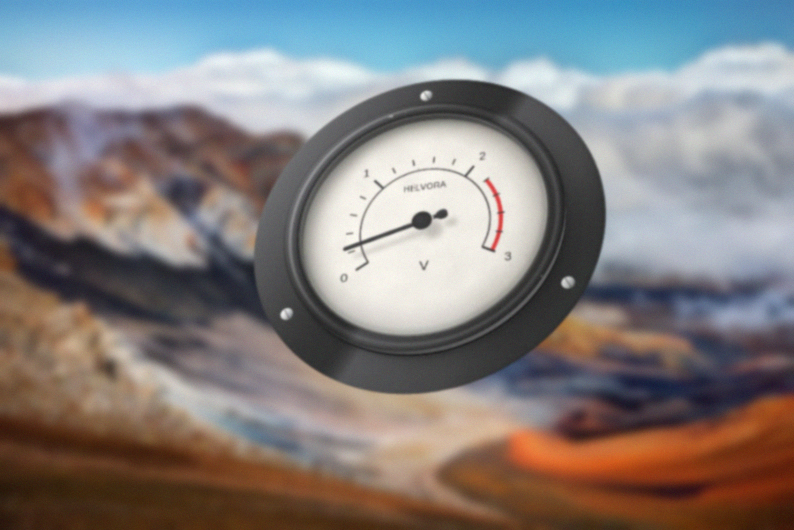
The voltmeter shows 0.2,V
